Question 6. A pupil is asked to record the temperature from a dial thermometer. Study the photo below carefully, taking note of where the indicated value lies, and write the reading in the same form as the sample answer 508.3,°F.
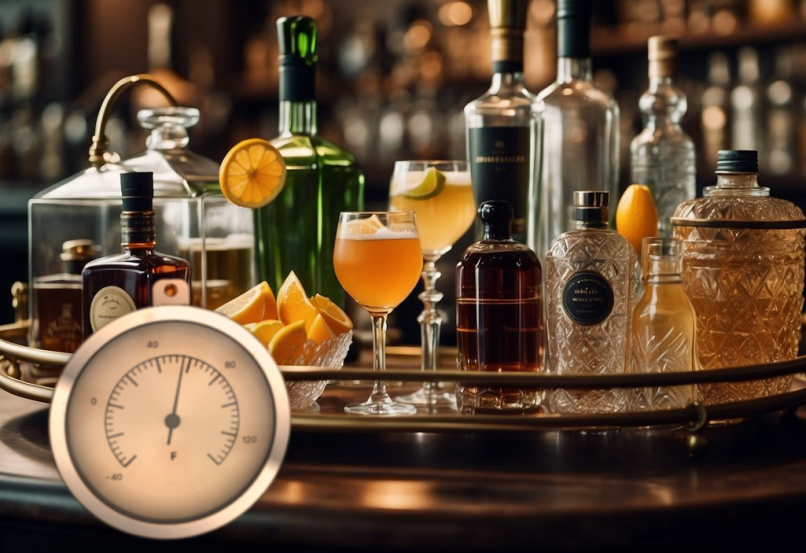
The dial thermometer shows 56,°F
